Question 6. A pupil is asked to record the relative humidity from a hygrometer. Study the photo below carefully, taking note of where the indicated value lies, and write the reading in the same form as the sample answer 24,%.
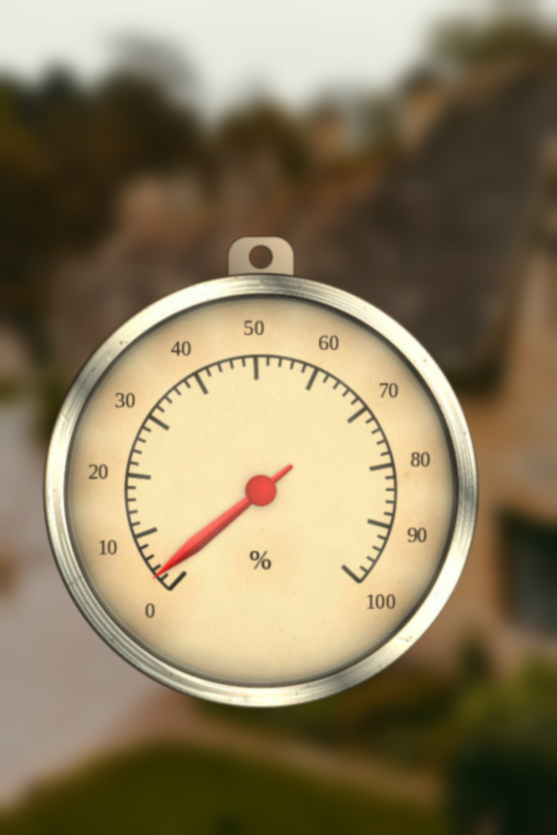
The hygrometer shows 3,%
